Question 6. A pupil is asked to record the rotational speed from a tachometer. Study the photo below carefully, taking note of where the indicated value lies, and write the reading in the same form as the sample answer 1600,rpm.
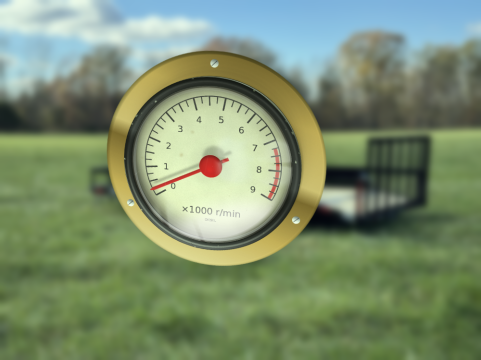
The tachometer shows 250,rpm
